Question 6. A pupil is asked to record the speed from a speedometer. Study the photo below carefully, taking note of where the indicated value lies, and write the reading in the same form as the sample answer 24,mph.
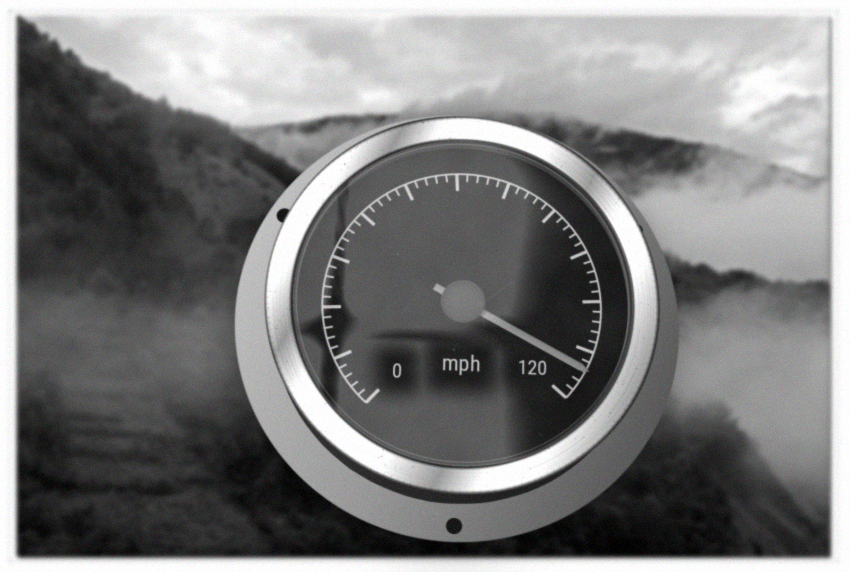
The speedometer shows 114,mph
